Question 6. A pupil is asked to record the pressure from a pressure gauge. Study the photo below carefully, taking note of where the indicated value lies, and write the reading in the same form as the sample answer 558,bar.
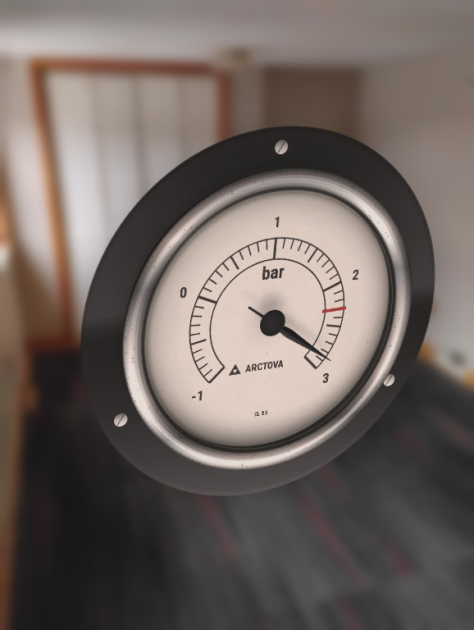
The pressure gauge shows 2.85,bar
